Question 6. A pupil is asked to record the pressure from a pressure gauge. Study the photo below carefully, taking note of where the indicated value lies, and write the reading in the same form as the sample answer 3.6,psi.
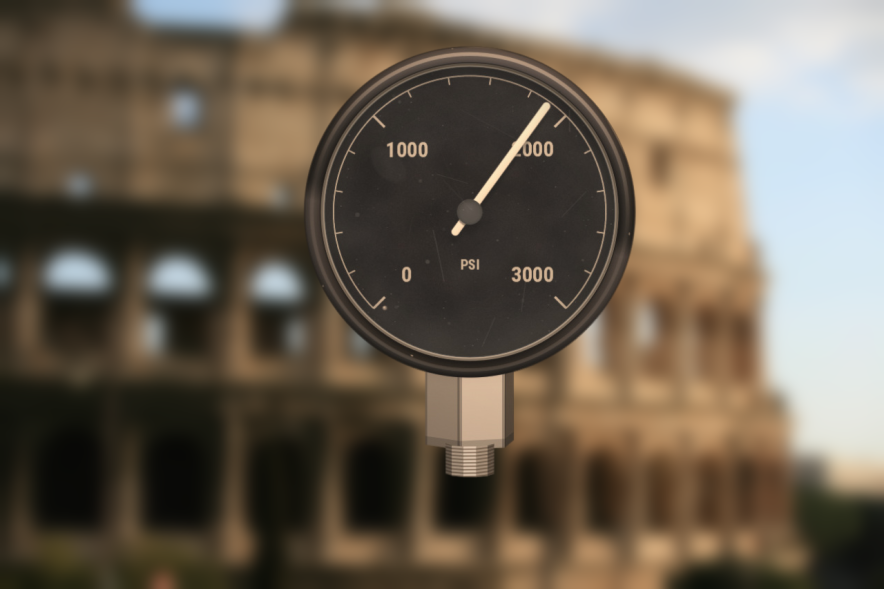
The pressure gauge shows 1900,psi
